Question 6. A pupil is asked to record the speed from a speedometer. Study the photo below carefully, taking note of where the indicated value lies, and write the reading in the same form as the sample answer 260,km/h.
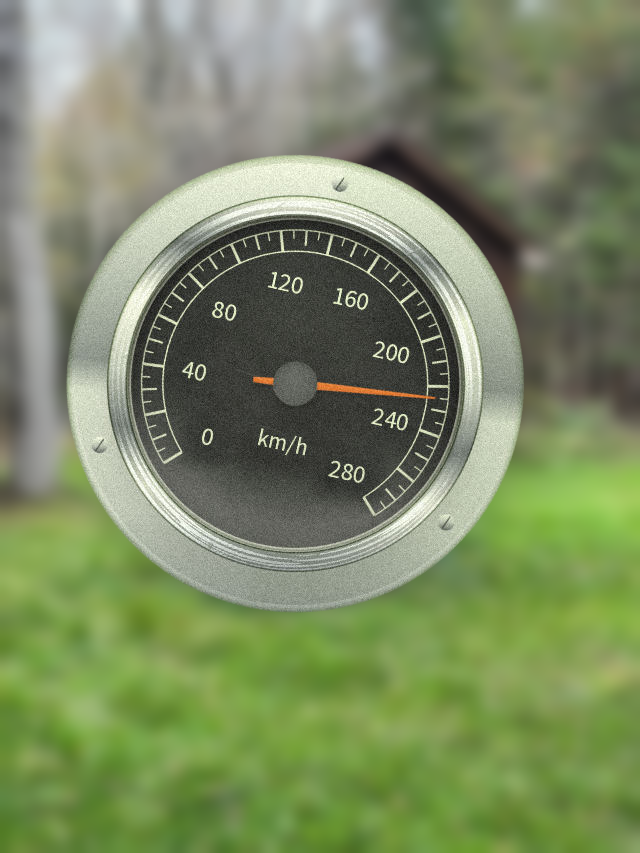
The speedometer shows 225,km/h
